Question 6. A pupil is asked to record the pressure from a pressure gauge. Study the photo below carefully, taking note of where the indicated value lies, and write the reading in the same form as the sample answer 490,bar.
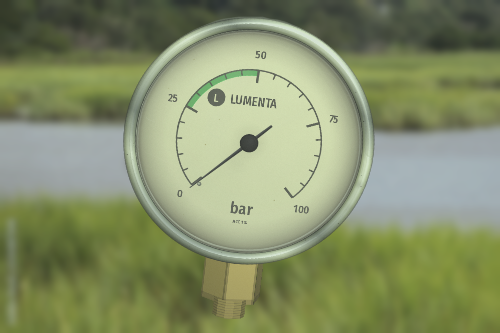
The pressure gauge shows 0,bar
